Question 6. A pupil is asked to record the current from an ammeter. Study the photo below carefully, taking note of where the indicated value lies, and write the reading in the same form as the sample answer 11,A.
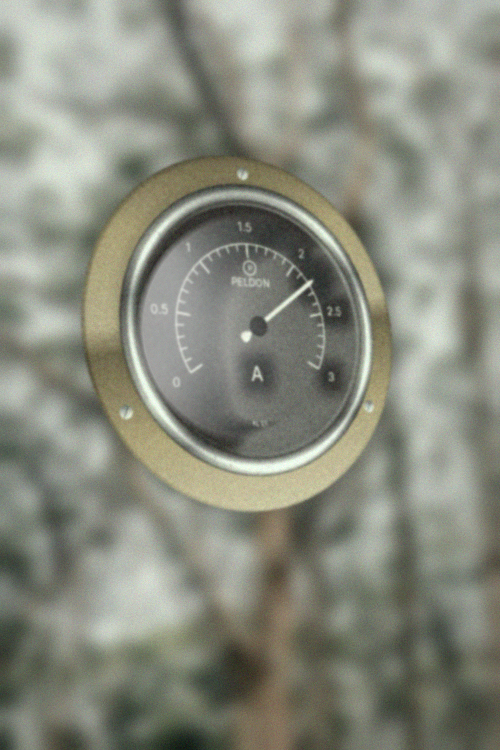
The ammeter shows 2.2,A
